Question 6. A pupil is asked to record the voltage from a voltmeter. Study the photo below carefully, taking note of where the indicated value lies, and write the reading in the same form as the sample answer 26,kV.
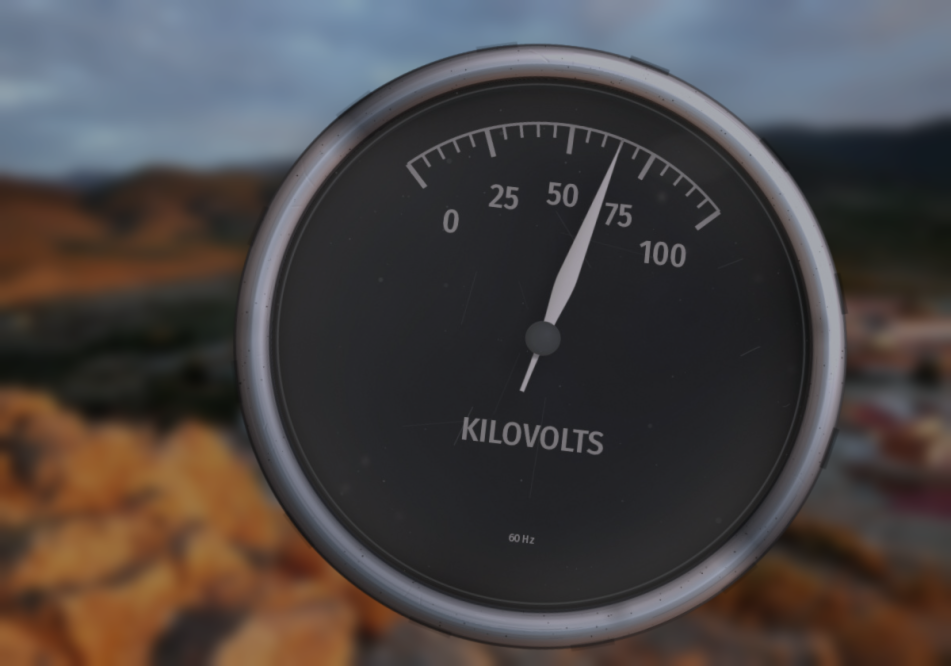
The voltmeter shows 65,kV
